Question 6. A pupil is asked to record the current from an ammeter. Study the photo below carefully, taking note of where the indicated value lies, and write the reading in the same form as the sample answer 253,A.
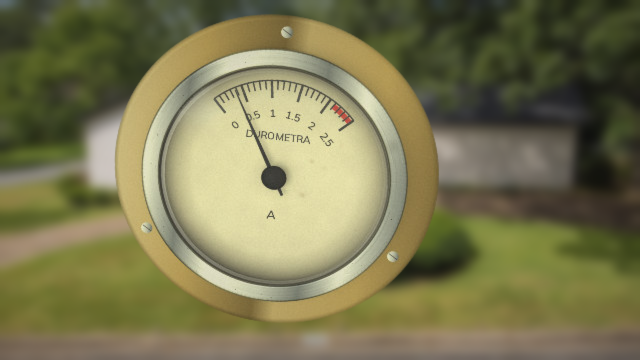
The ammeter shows 0.4,A
